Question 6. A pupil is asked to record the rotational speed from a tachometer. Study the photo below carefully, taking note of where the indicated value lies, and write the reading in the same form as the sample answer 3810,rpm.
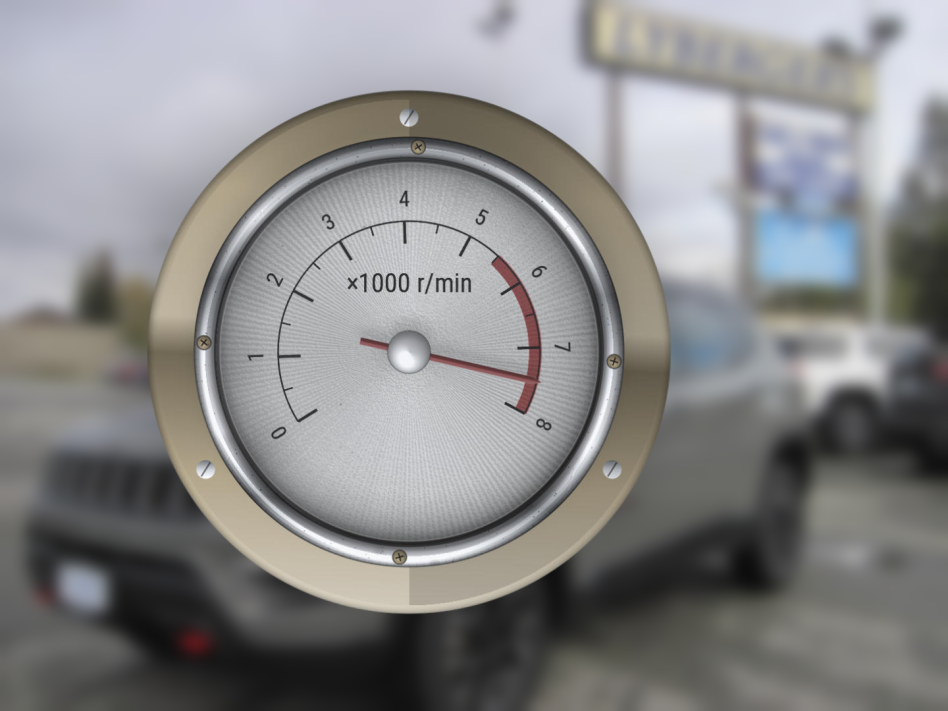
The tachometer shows 7500,rpm
